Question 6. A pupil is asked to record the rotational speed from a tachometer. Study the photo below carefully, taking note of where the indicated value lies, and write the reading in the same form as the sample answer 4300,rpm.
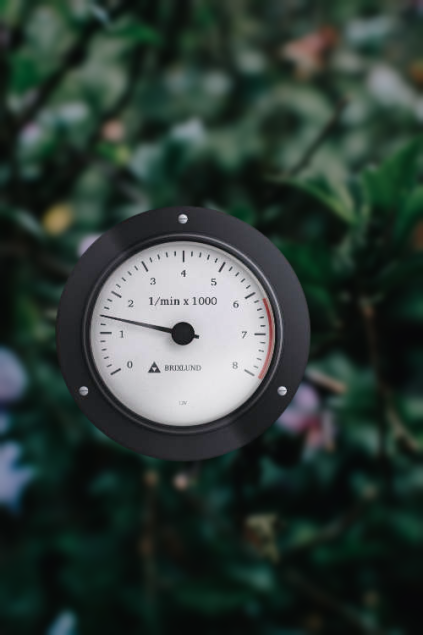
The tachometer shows 1400,rpm
